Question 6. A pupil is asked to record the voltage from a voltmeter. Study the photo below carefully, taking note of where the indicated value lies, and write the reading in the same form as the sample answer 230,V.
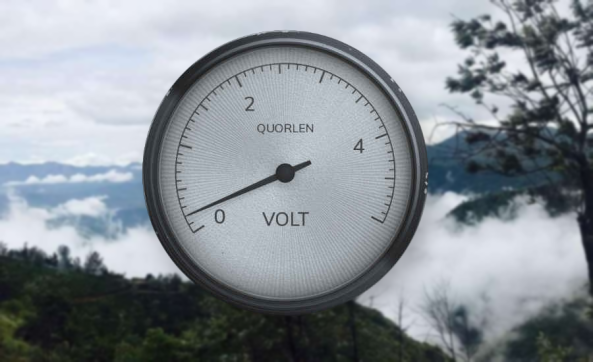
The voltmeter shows 0.2,V
